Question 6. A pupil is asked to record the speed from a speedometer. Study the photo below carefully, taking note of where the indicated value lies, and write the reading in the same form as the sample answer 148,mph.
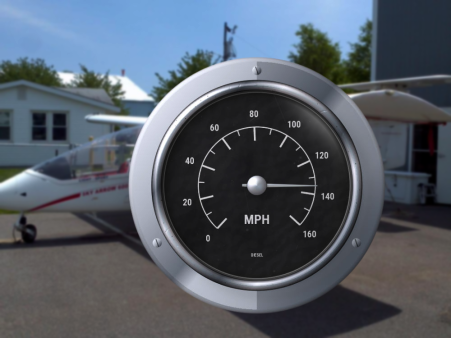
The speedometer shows 135,mph
